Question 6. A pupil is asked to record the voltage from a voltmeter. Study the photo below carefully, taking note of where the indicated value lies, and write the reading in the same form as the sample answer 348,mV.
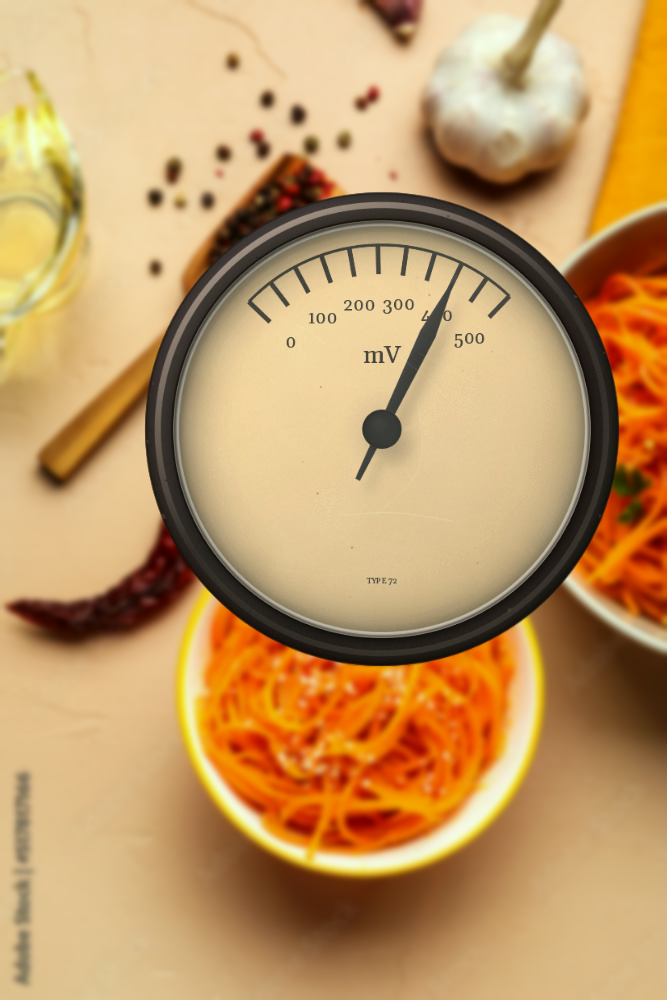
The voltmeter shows 400,mV
